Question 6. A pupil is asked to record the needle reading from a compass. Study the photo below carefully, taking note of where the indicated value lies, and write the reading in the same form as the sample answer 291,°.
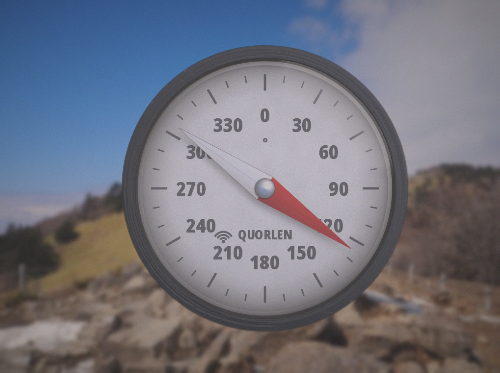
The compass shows 125,°
